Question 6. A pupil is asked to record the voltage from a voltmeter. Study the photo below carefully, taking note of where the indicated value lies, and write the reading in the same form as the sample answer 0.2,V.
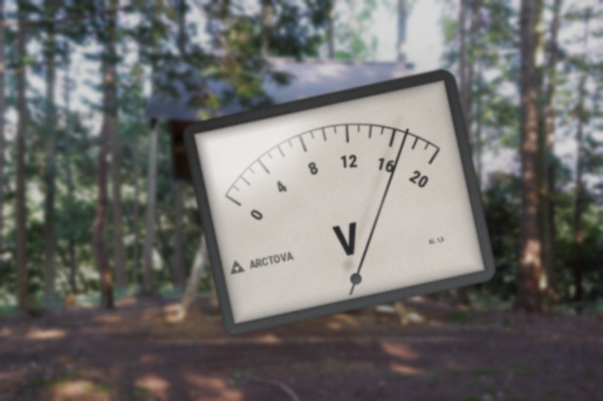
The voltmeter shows 17,V
